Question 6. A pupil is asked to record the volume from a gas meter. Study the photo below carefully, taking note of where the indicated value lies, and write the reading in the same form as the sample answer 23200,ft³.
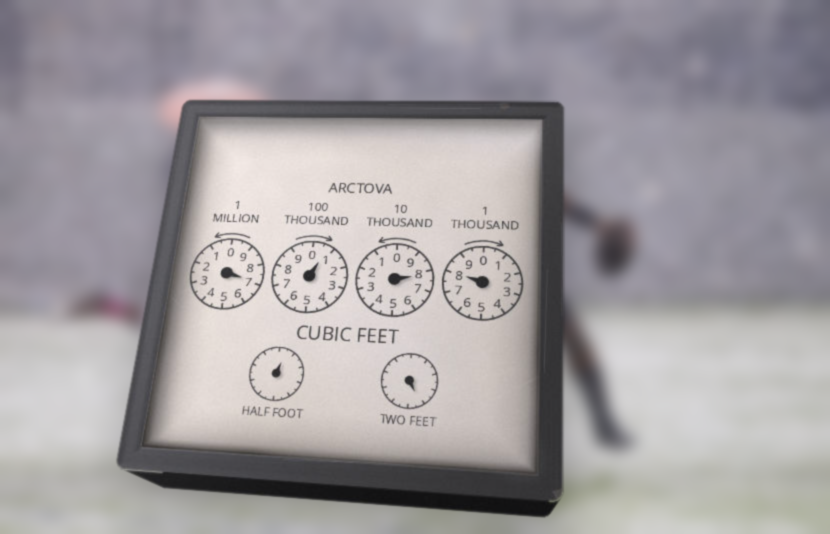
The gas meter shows 707800,ft³
